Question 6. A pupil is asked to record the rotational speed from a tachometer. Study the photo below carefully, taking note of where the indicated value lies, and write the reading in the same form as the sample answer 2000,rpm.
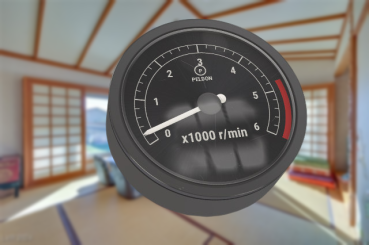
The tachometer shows 200,rpm
